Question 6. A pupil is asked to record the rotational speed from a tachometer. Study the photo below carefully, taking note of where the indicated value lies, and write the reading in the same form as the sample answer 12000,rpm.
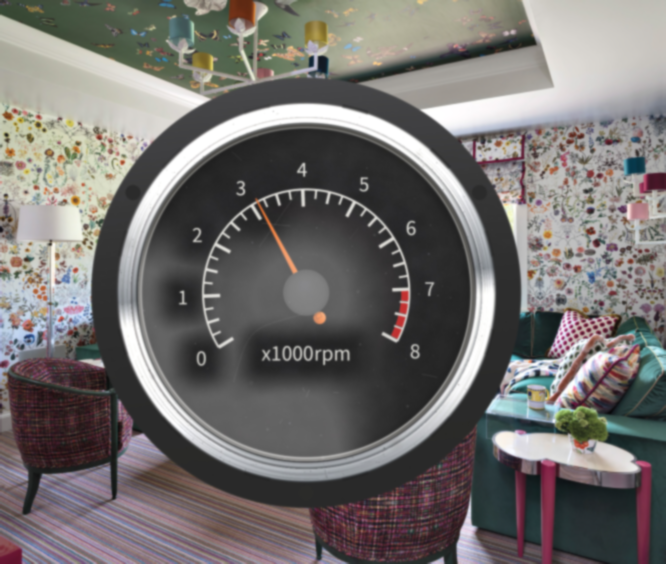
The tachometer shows 3125,rpm
